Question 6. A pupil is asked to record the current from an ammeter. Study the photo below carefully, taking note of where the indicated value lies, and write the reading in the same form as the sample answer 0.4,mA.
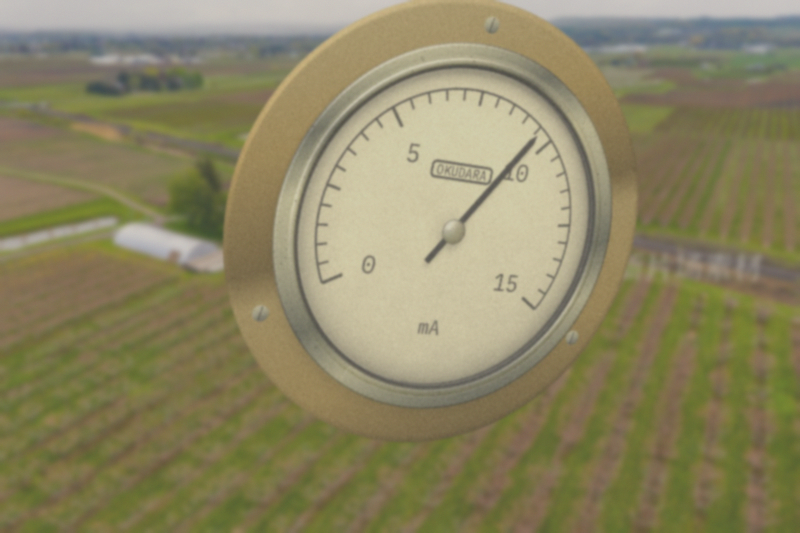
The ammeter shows 9.5,mA
